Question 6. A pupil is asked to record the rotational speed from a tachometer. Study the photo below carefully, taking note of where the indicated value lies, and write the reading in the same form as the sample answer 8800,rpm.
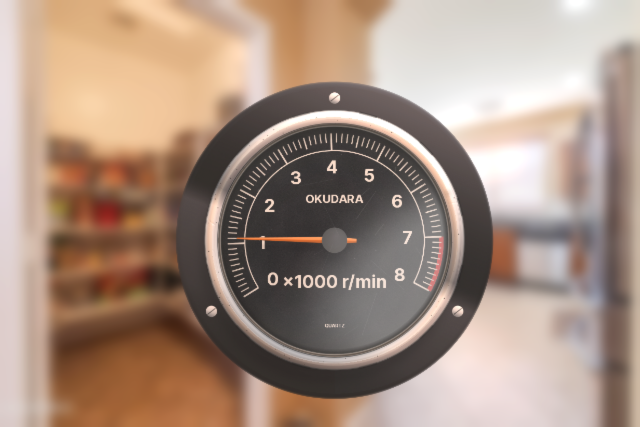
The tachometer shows 1100,rpm
